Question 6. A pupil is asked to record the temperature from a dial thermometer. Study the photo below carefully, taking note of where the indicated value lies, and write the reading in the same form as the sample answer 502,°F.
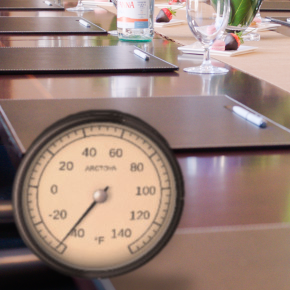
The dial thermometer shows -36,°F
